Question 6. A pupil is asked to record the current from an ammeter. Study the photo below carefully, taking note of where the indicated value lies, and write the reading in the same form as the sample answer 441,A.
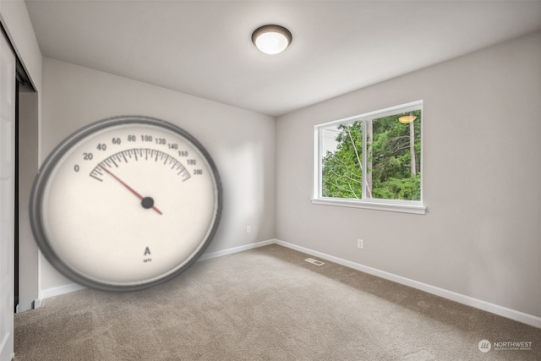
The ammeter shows 20,A
